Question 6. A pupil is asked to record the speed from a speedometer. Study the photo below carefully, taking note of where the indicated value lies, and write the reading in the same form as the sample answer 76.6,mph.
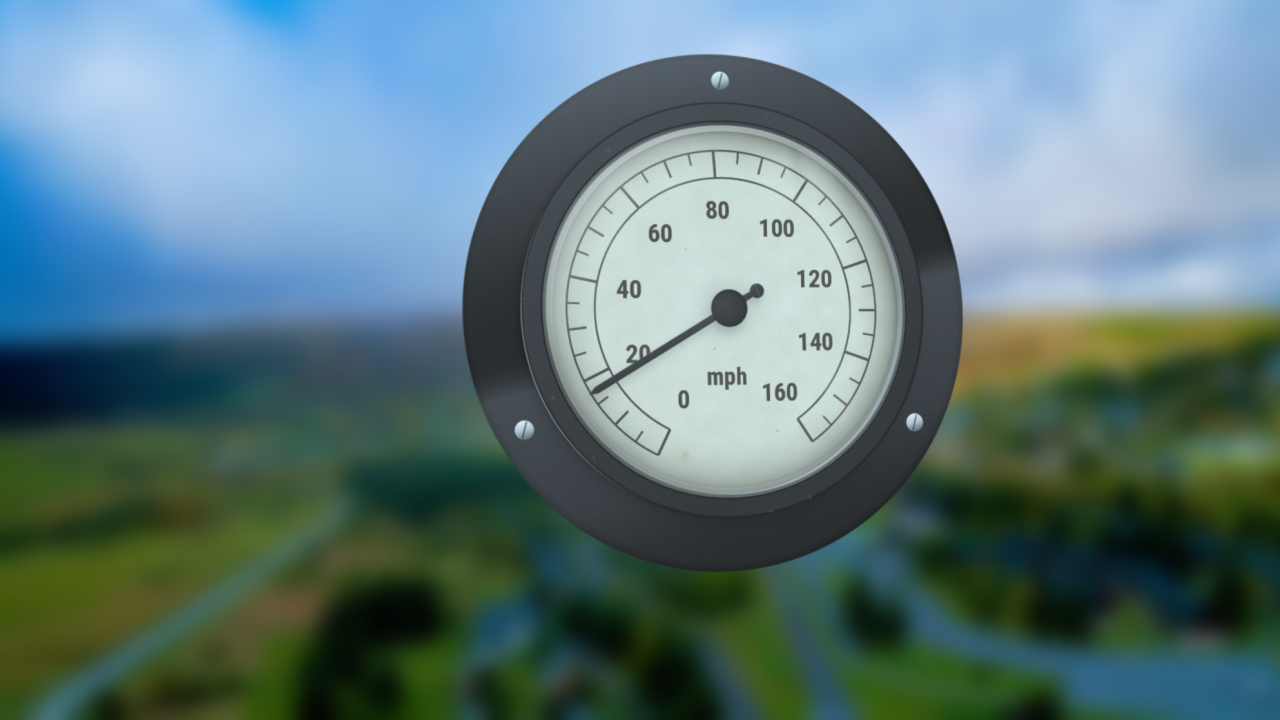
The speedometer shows 17.5,mph
